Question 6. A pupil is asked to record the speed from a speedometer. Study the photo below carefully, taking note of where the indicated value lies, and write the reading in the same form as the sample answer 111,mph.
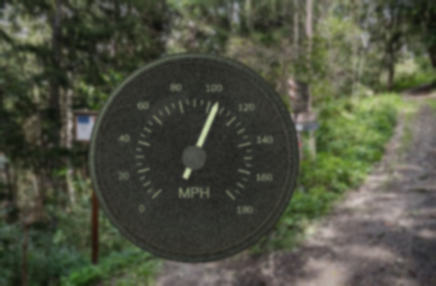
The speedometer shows 105,mph
